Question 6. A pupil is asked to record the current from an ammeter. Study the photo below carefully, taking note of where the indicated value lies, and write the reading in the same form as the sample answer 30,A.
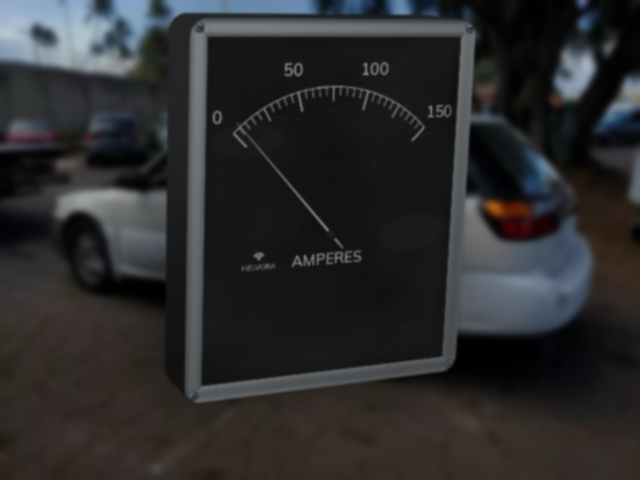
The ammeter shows 5,A
